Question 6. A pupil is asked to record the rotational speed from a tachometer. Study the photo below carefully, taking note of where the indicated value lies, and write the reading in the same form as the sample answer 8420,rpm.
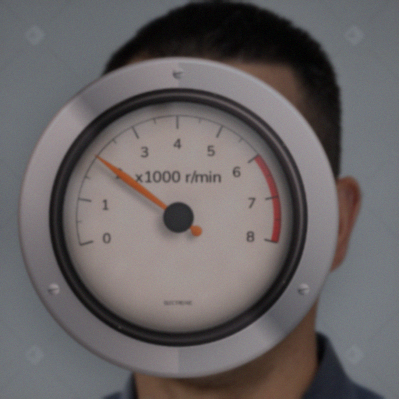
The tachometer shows 2000,rpm
